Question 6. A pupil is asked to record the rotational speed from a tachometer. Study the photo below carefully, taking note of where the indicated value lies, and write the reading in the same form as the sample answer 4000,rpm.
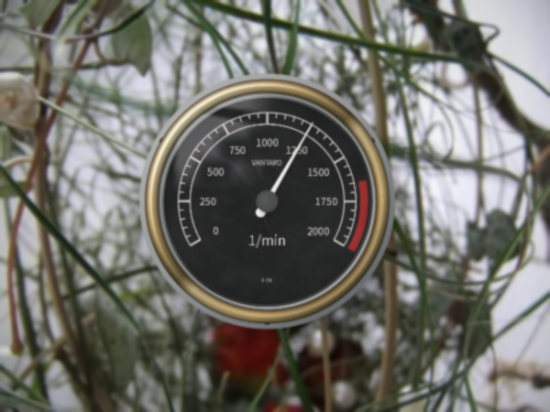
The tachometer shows 1250,rpm
